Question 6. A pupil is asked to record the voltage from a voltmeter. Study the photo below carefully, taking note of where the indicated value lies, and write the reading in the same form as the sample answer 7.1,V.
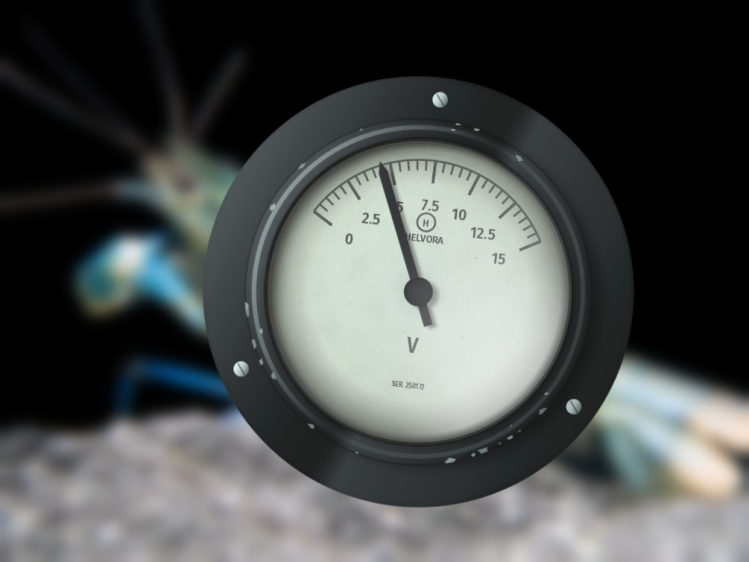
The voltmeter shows 4.5,V
